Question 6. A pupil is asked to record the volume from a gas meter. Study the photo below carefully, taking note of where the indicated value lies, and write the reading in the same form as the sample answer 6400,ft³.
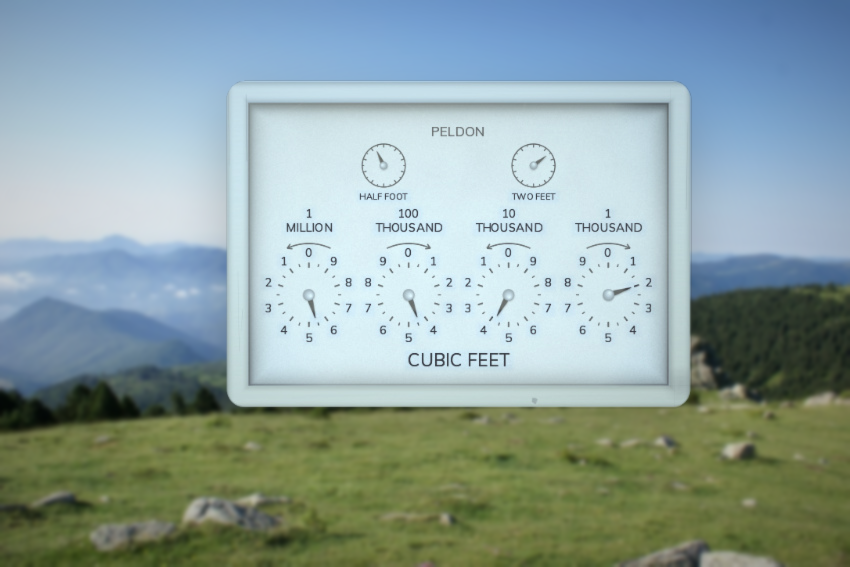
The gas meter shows 544200,ft³
